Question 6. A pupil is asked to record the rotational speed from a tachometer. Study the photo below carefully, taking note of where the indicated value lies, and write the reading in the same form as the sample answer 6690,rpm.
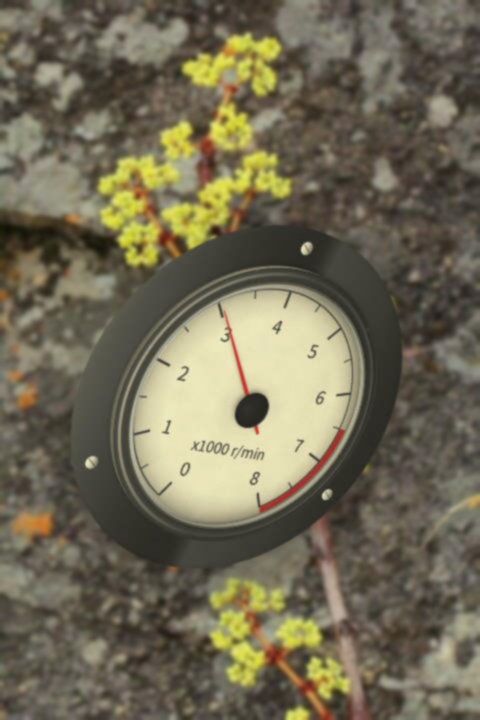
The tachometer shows 3000,rpm
